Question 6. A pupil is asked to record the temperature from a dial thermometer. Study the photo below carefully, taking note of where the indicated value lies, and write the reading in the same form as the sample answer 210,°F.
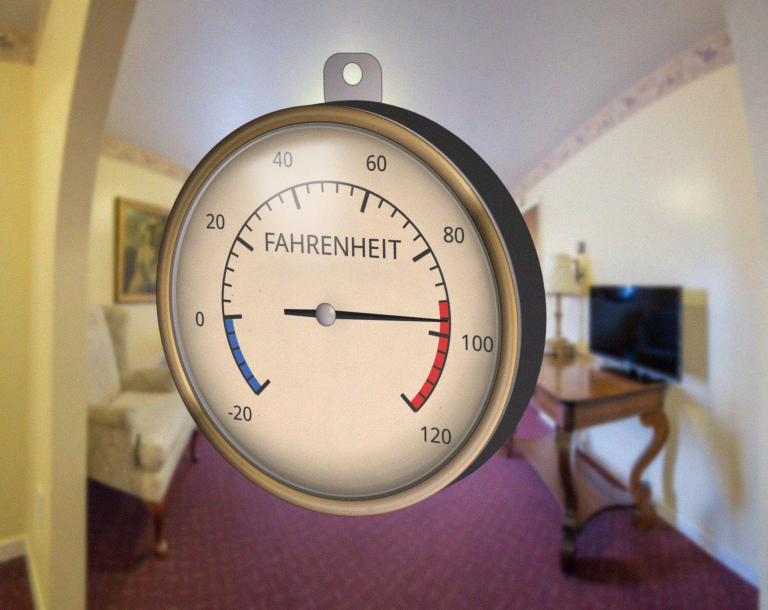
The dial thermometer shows 96,°F
